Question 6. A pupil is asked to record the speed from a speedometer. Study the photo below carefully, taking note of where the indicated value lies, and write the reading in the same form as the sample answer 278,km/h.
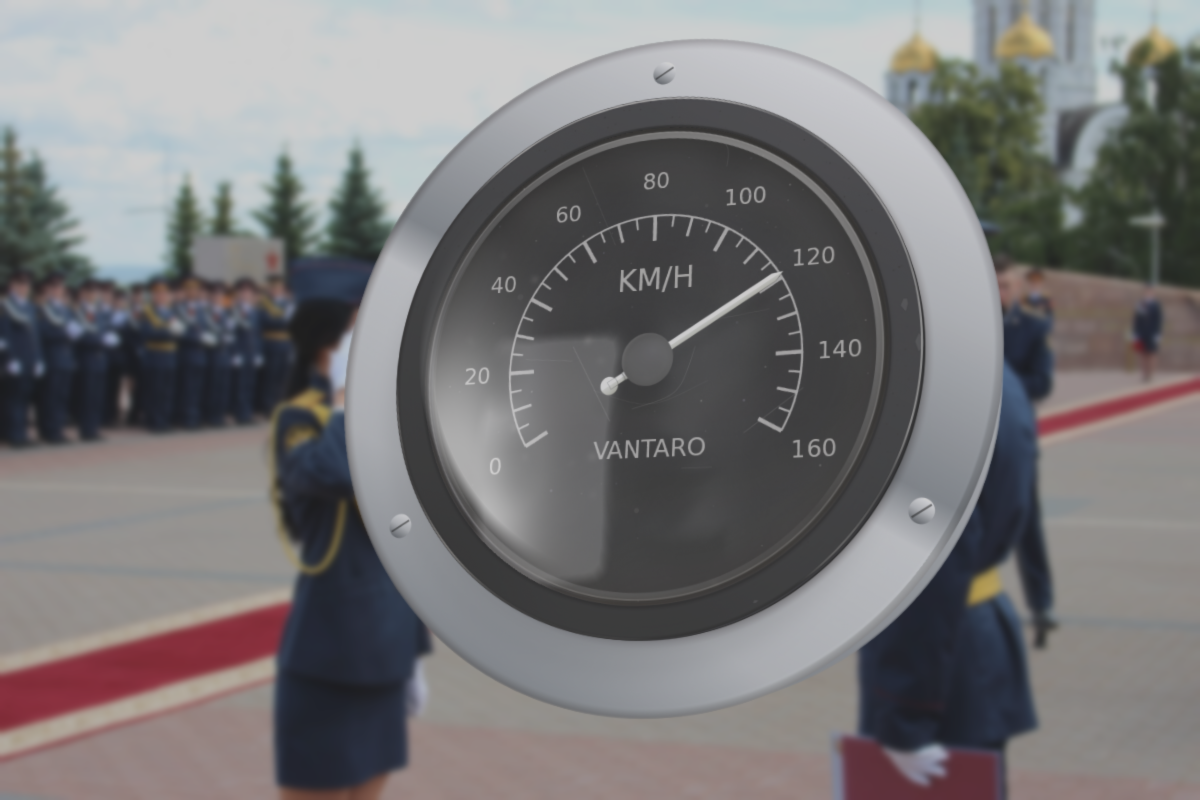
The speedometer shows 120,km/h
